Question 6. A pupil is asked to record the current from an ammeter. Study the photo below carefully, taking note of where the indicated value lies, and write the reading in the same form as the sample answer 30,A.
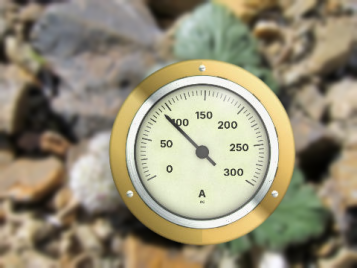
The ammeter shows 90,A
